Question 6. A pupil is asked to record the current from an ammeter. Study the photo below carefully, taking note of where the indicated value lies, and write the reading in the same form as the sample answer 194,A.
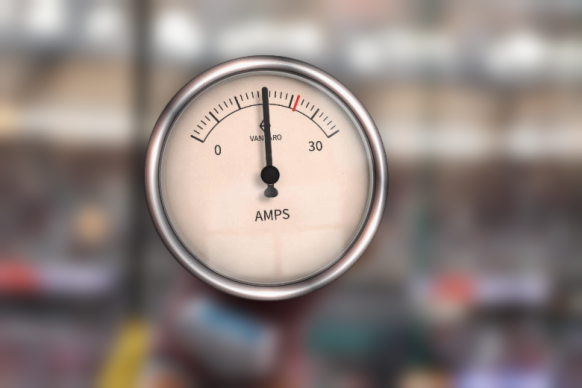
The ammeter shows 15,A
